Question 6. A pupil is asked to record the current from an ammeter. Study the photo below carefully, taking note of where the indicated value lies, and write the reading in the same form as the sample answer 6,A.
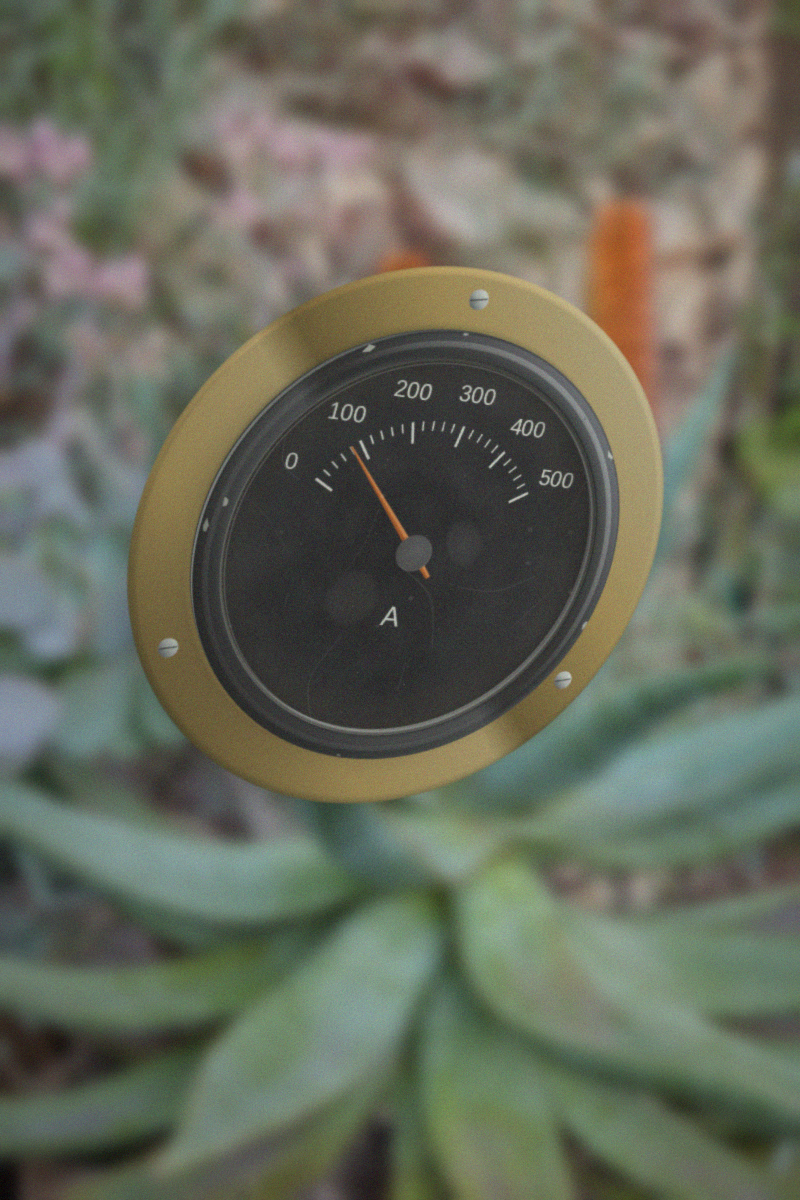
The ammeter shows 80,A
